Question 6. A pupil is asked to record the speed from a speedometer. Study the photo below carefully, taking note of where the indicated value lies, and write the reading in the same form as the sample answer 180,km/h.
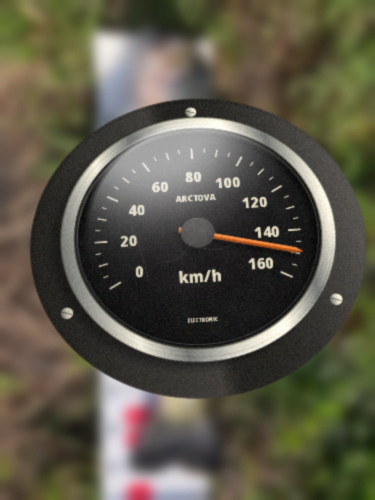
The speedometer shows 150,km/h
